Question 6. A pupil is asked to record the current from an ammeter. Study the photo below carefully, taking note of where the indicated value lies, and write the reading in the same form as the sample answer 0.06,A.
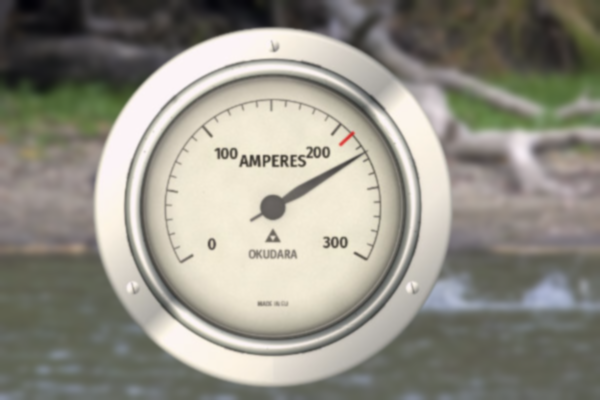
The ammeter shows 225,A
